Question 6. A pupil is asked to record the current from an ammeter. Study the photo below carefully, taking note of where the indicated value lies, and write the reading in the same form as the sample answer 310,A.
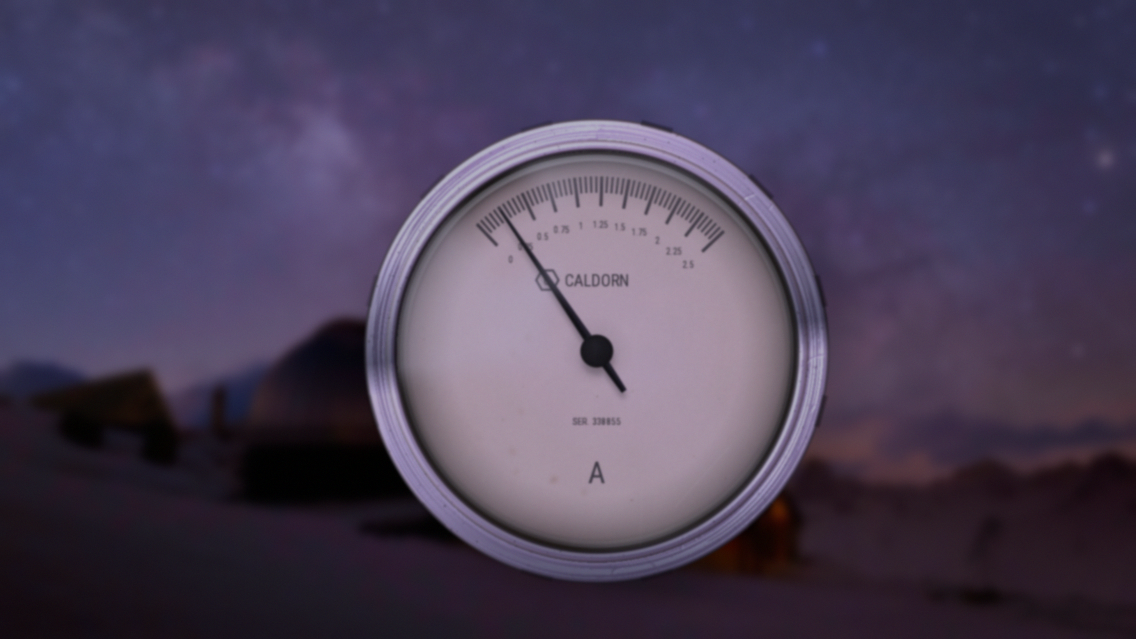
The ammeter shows 0.25,A
